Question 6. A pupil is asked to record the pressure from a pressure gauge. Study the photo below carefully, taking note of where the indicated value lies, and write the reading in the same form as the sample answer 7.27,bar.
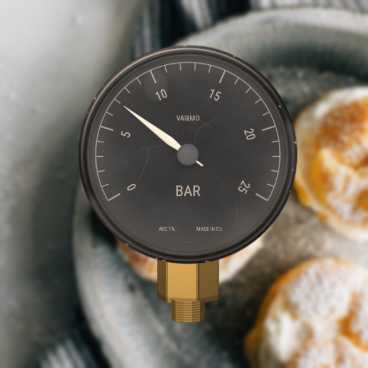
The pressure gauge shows 7,bar
